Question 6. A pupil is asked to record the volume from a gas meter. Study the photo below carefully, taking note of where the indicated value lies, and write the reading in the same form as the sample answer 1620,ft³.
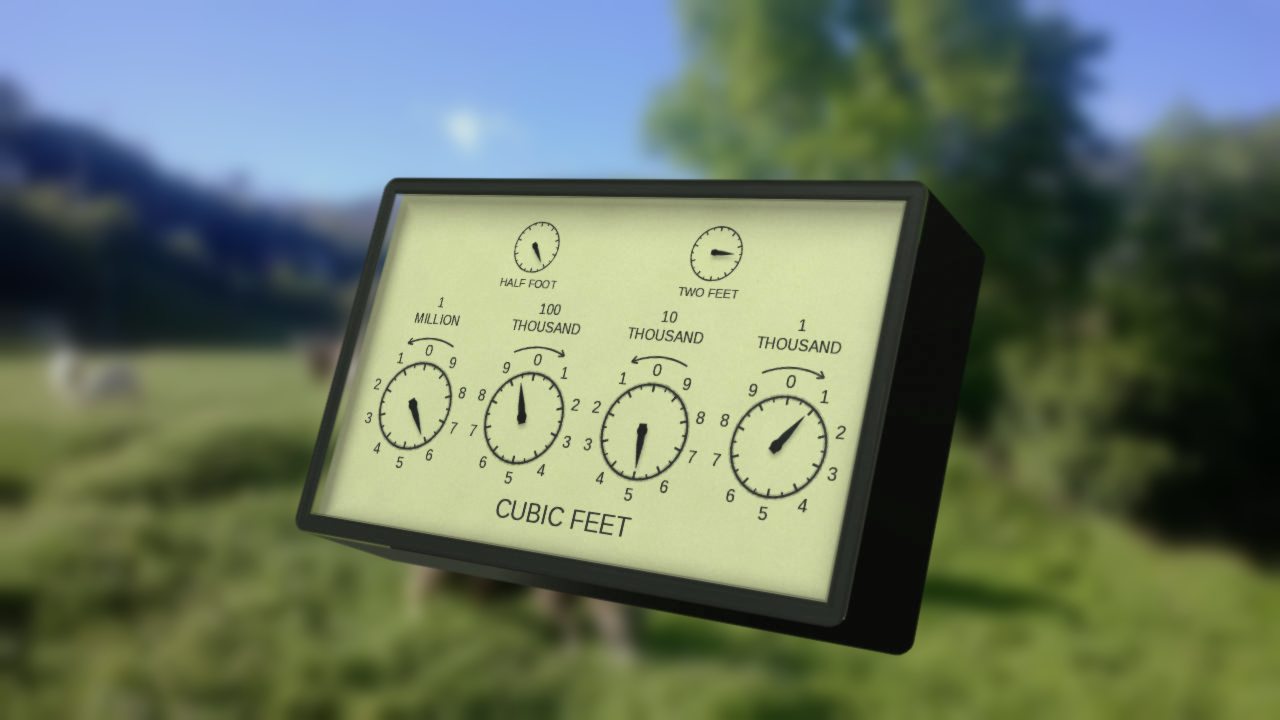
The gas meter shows 595100,ft³
